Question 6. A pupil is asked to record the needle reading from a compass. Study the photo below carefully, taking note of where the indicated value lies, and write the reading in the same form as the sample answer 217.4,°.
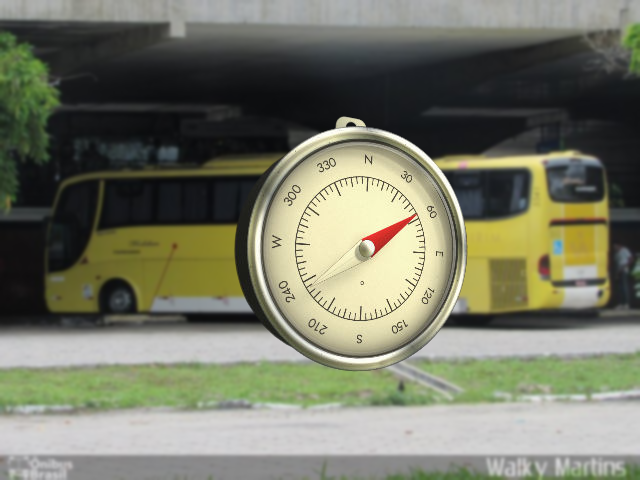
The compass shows 55,°
